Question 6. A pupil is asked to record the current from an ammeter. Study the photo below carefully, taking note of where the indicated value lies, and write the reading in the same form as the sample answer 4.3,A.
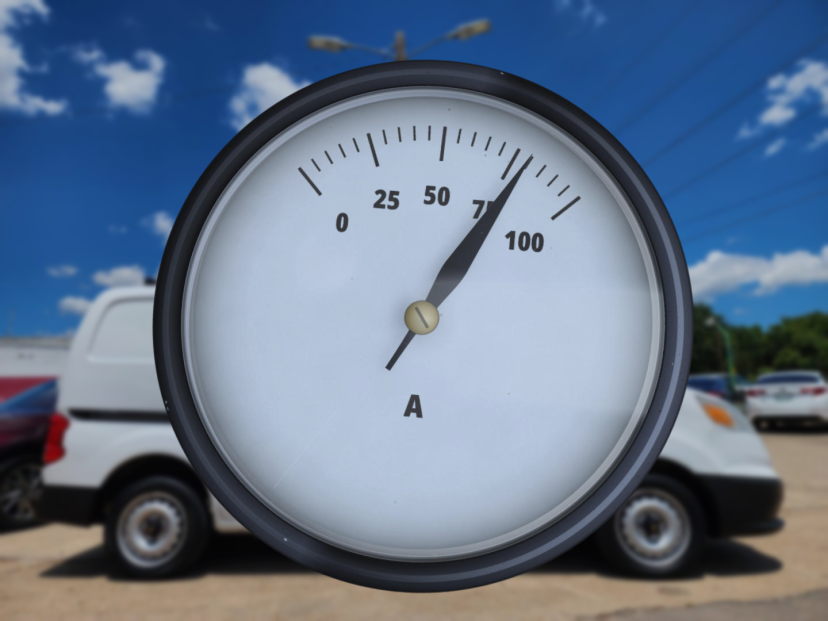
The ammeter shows 80,A
